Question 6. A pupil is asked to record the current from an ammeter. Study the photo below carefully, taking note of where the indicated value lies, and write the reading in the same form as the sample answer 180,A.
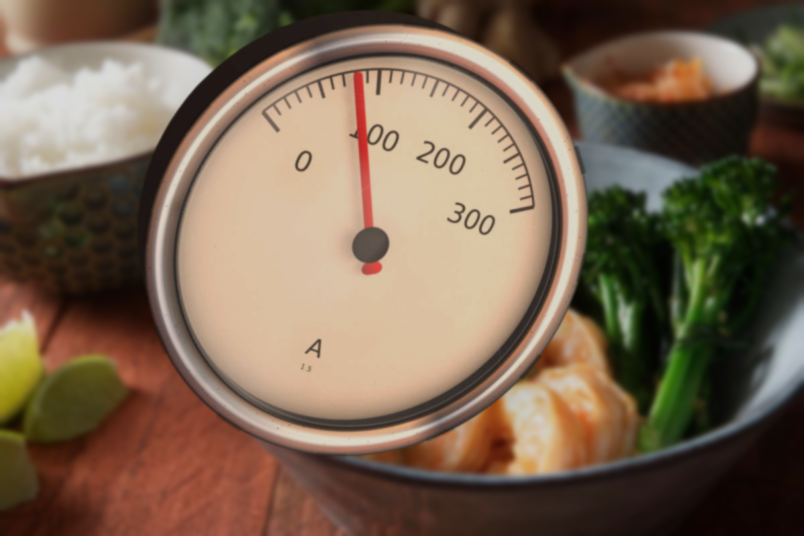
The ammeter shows 80,A
